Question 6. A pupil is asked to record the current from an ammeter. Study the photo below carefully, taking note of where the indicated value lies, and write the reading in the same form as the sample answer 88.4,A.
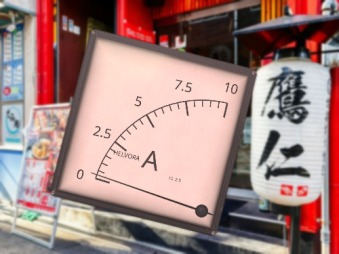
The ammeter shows 0.25,A
